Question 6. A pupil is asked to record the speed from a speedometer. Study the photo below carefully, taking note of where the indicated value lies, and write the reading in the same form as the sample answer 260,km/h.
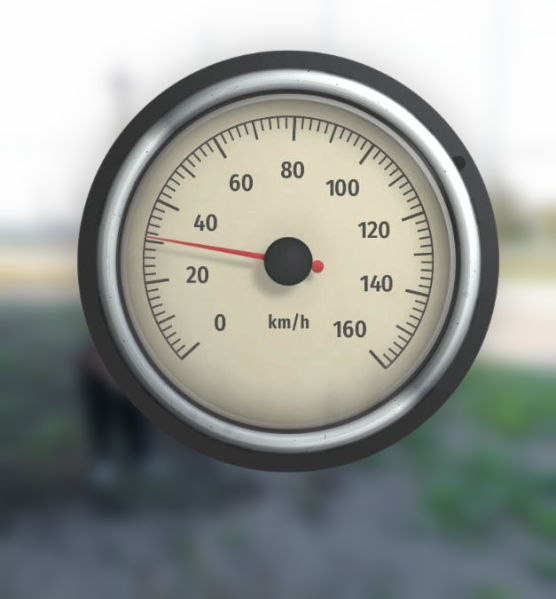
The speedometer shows 31,km/h
